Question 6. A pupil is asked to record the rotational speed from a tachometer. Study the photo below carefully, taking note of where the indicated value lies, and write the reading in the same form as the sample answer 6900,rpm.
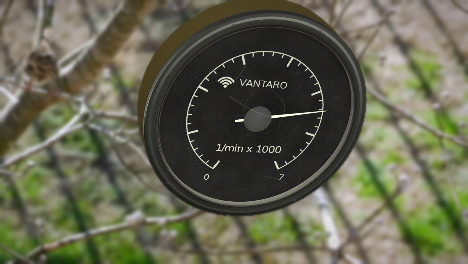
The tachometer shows 5400,rpm
